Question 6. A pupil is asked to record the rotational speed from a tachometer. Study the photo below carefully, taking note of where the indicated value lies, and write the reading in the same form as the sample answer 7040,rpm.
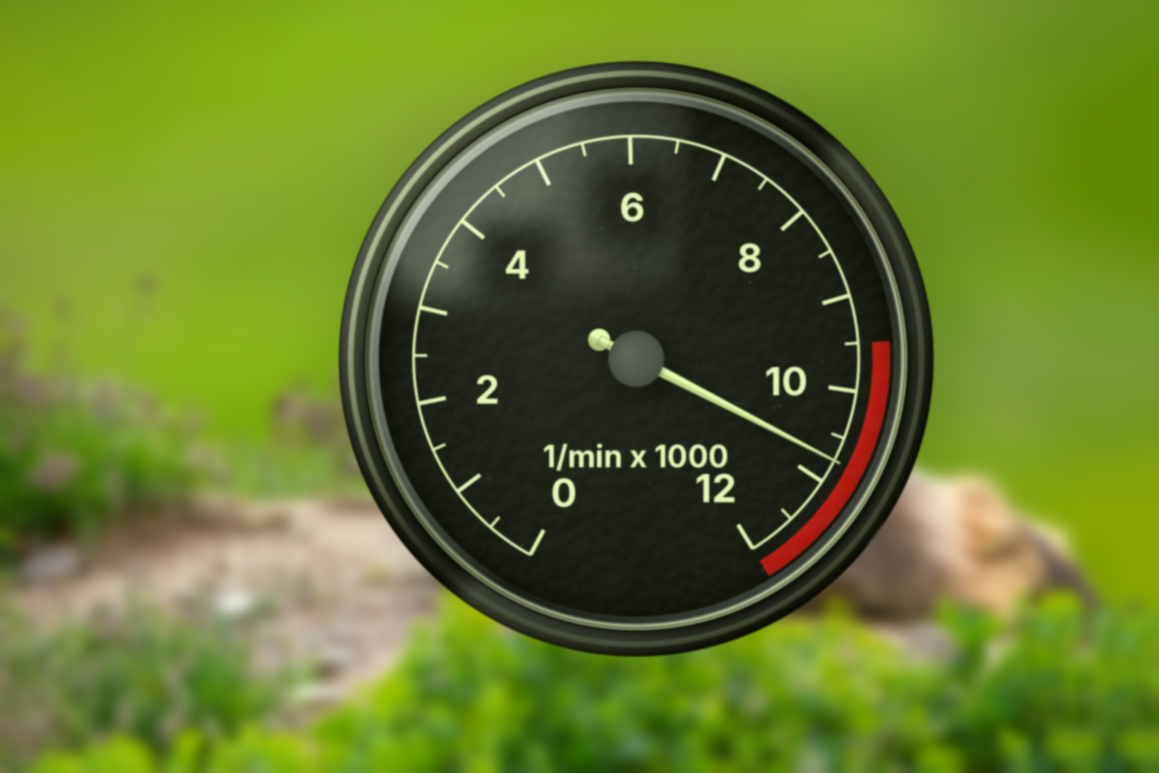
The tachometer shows 10750,rpm
